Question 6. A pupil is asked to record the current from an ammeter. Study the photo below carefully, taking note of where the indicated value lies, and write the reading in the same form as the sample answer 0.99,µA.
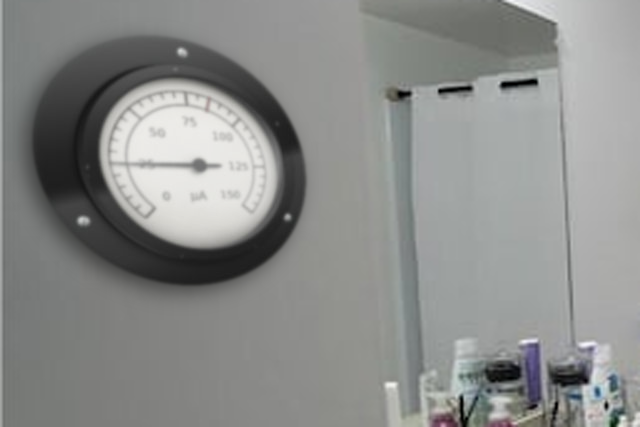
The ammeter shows 25,µA
